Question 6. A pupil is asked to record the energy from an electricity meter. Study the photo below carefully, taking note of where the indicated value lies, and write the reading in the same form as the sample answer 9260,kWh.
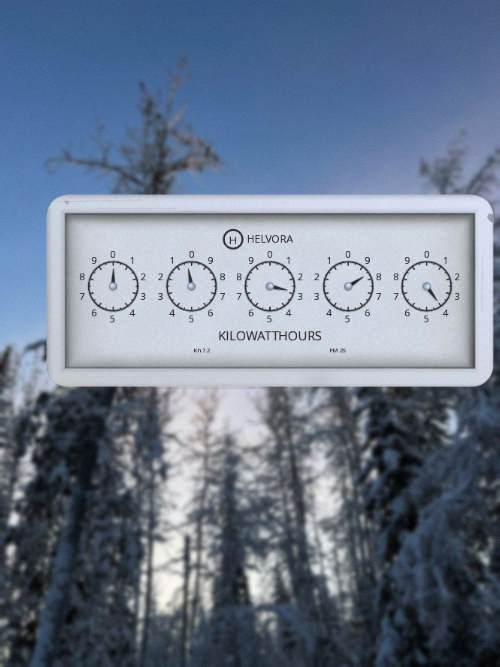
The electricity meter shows 284,kWh
